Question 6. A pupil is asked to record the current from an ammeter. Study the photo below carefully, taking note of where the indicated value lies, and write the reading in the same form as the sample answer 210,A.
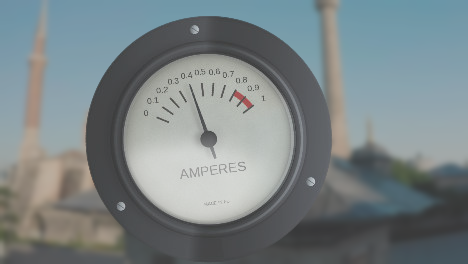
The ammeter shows 0.4,A
